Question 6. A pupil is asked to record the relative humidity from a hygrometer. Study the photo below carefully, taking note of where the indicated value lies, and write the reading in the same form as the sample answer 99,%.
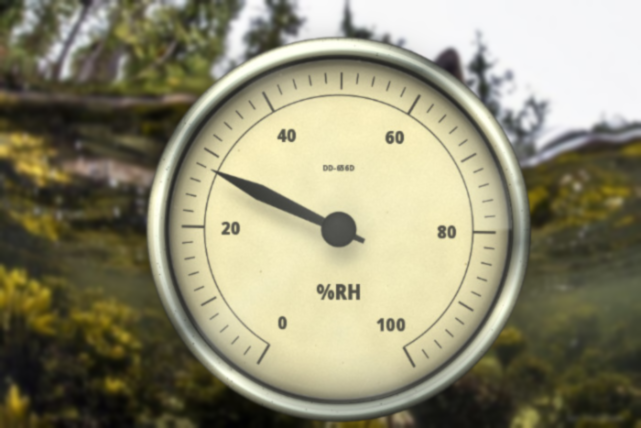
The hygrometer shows 28,%
